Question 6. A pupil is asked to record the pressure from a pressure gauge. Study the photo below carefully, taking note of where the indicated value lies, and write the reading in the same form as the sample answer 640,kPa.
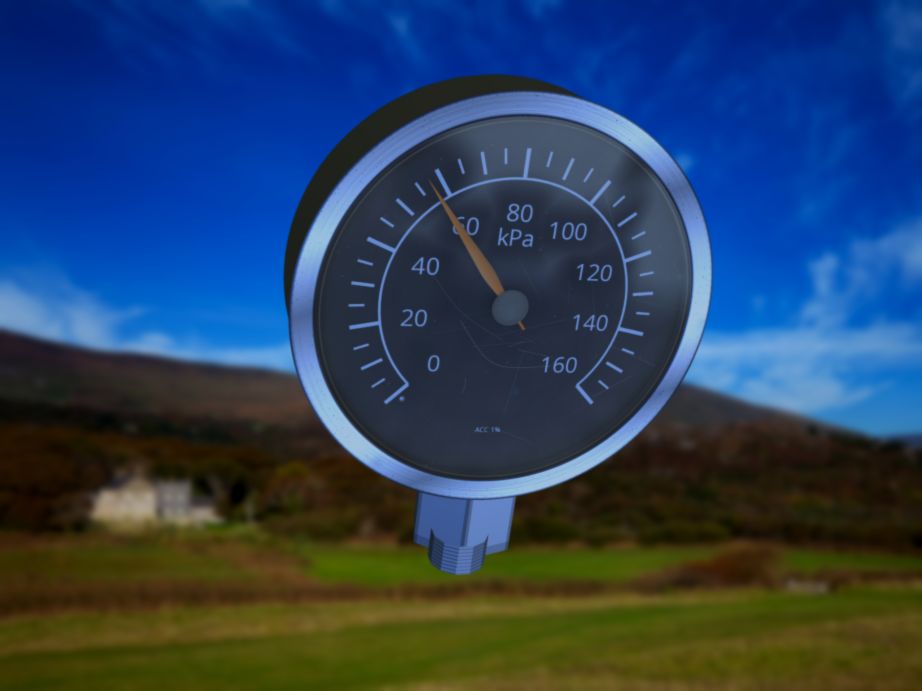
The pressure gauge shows 57.5,kPa
